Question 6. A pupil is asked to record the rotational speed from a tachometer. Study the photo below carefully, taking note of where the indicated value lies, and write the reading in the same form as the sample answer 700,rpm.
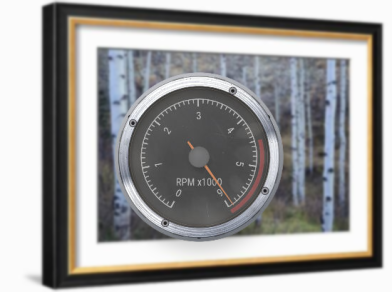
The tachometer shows 5900,rpm
